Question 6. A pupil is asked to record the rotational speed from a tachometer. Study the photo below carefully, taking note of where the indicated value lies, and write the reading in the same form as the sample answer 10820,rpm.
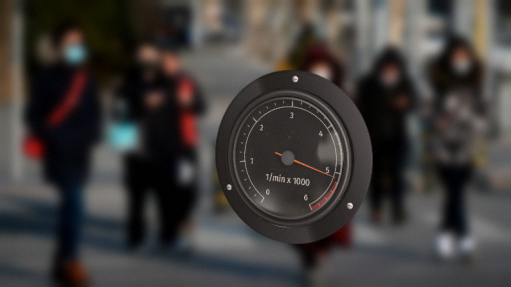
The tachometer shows 5100,rpm
